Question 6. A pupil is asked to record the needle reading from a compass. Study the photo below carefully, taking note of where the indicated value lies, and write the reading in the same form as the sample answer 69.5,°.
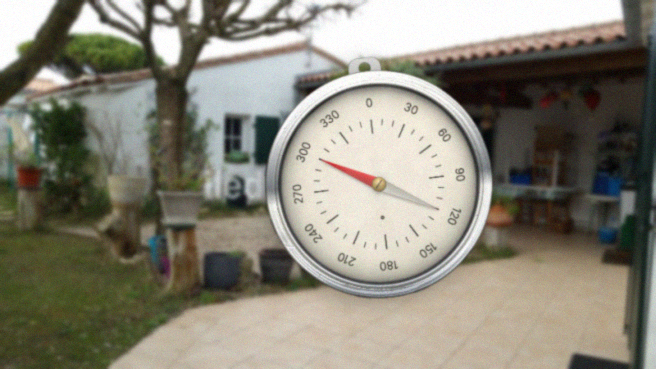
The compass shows 300,°
